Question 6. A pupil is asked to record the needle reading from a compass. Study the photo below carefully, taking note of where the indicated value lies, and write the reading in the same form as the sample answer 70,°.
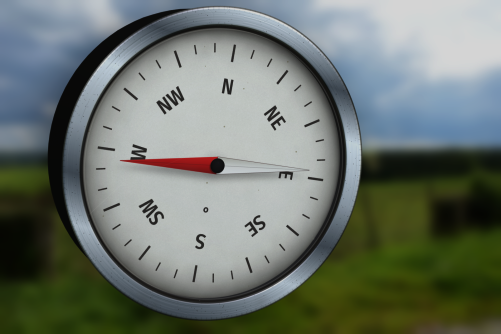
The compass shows 265,°
